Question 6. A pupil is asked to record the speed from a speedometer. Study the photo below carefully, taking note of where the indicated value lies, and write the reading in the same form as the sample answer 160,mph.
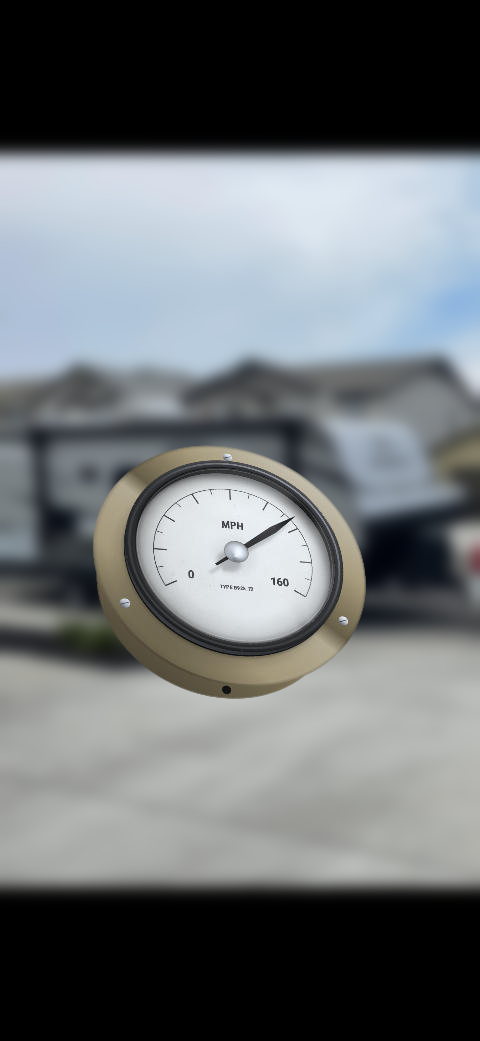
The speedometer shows 115,mph
